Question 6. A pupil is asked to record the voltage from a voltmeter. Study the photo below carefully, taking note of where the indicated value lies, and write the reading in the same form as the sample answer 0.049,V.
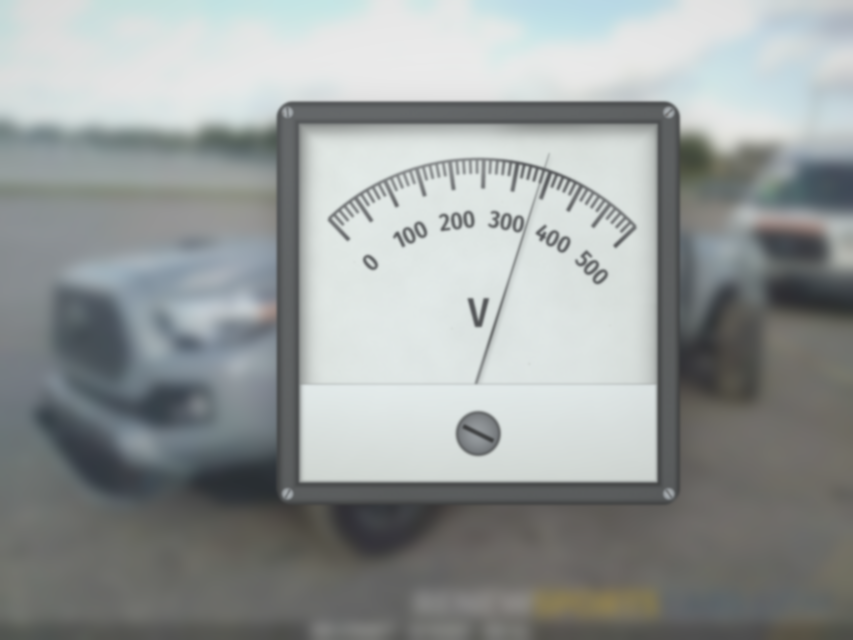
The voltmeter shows 340,V
